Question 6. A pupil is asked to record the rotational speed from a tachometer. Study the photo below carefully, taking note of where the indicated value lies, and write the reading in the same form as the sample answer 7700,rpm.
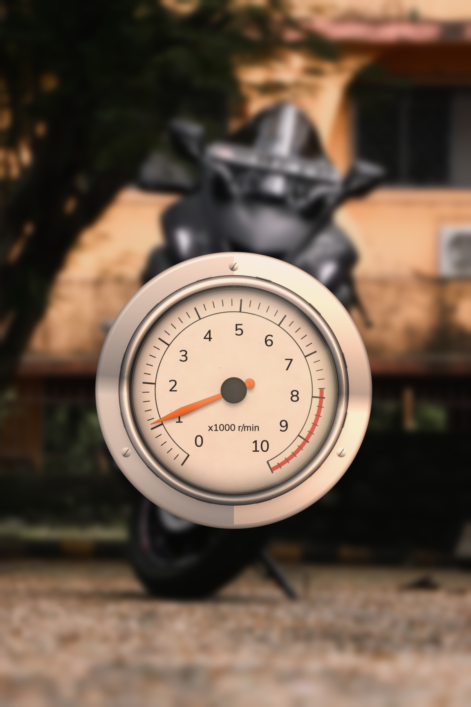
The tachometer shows 1100,rpm
